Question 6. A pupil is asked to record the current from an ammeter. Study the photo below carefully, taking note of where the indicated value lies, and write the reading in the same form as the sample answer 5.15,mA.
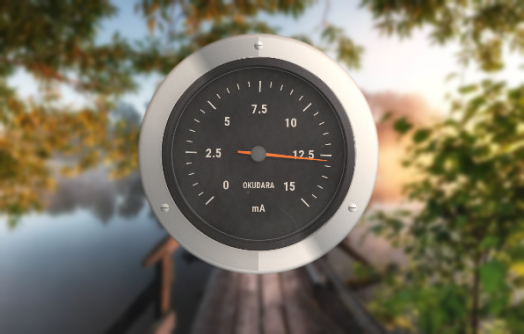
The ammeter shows 12.75,mA
